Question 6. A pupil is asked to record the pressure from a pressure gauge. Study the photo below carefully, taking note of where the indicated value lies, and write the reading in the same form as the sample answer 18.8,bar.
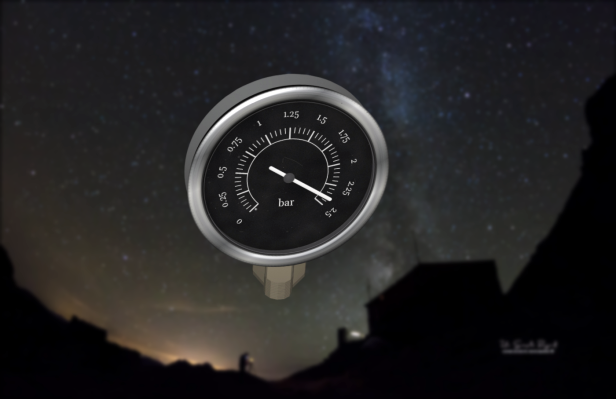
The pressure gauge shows 2.4,bar
